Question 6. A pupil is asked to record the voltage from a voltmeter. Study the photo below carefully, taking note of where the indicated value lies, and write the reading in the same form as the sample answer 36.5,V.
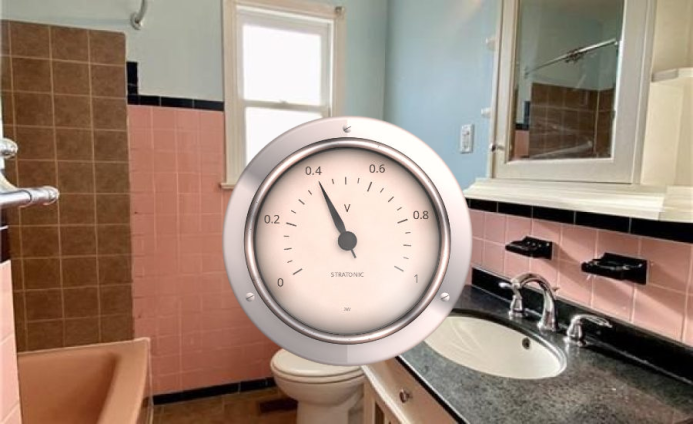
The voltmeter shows 0.4,V
